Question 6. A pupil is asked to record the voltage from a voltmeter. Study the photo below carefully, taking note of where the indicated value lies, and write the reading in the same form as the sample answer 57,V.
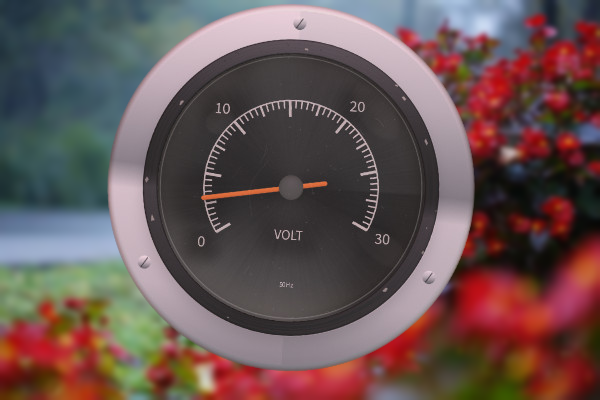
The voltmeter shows 3,V
